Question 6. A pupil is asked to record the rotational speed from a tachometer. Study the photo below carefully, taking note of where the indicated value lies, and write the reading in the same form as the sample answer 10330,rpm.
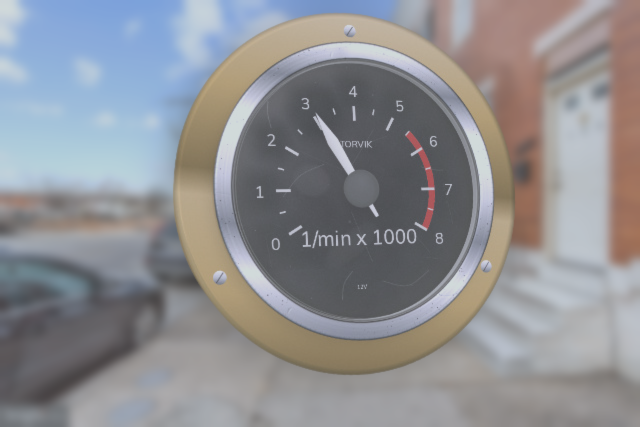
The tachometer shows 3000,rpm
